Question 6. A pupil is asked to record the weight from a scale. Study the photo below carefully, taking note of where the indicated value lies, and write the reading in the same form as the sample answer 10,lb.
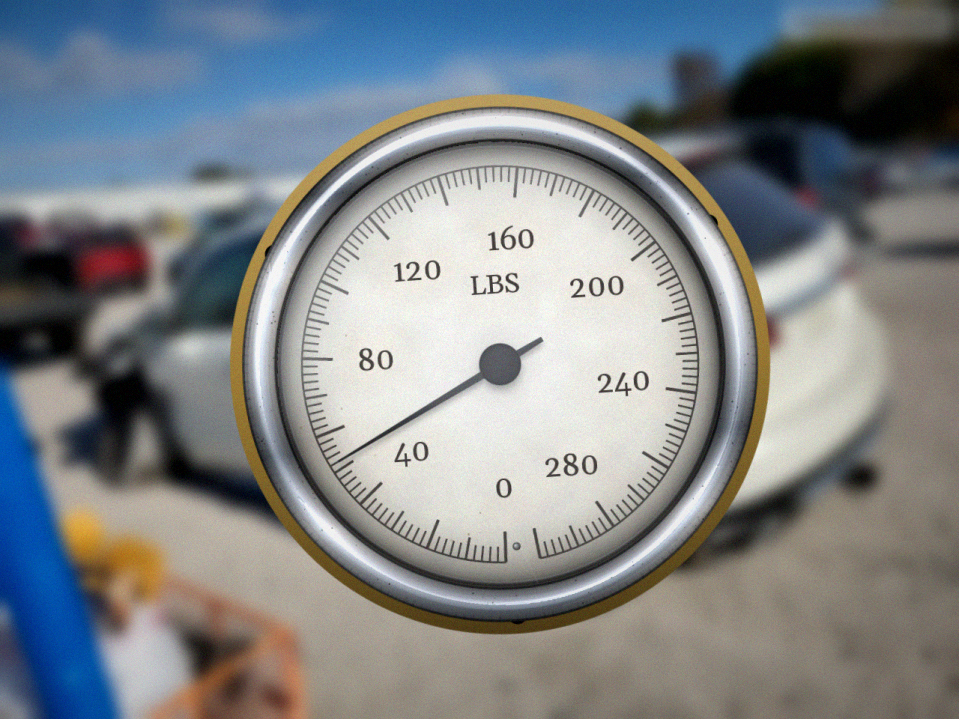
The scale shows 52,lb
